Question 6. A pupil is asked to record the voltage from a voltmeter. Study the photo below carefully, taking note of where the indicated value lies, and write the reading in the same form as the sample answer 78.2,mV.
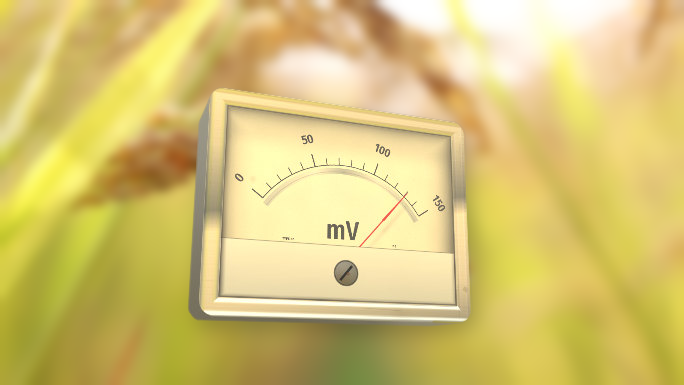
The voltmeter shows 130,mV
